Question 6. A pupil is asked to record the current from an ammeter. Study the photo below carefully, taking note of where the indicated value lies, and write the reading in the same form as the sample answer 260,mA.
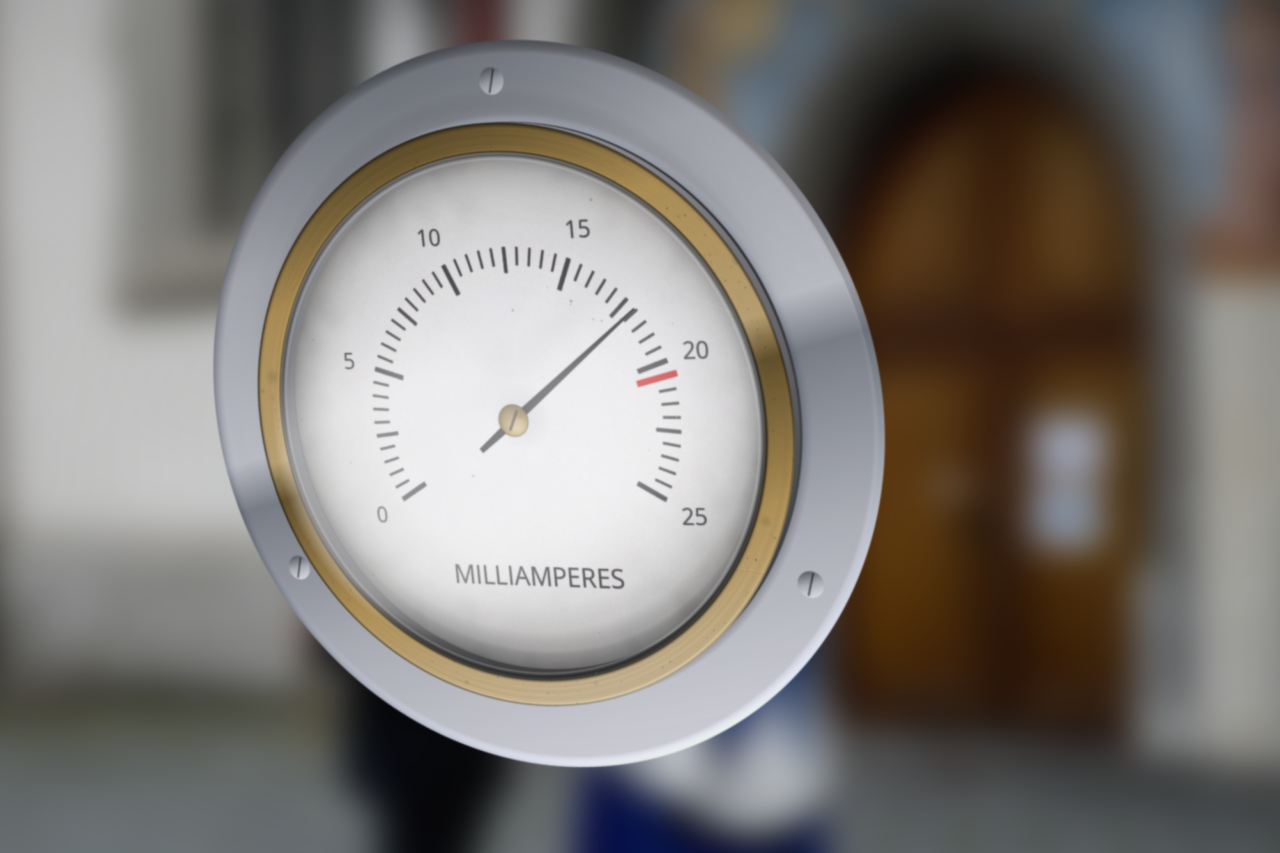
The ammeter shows 18,mA
